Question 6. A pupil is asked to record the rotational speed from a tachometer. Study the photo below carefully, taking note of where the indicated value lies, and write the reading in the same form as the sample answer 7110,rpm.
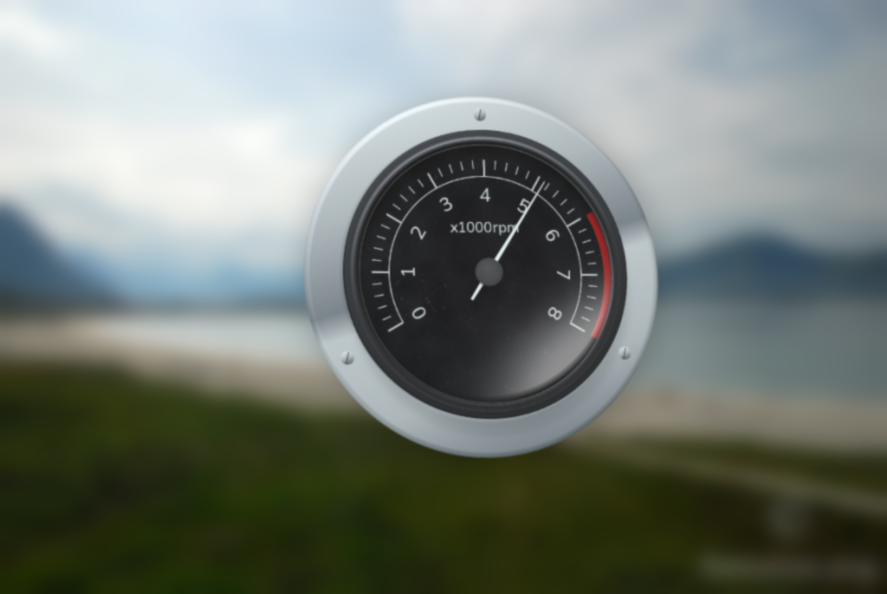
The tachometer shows 5100,rpm
